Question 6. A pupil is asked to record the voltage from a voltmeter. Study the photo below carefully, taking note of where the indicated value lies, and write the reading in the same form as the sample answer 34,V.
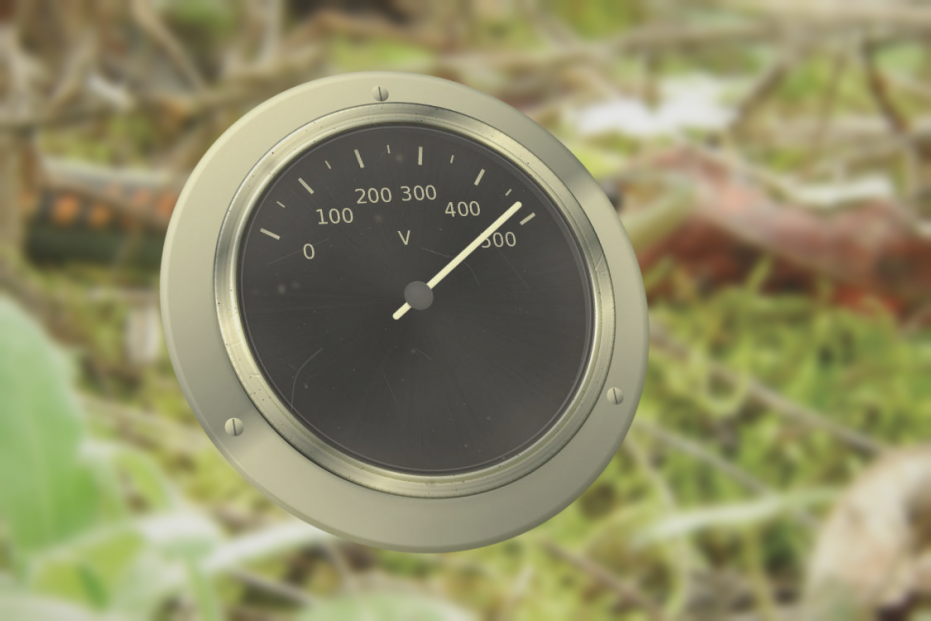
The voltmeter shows 475,V
